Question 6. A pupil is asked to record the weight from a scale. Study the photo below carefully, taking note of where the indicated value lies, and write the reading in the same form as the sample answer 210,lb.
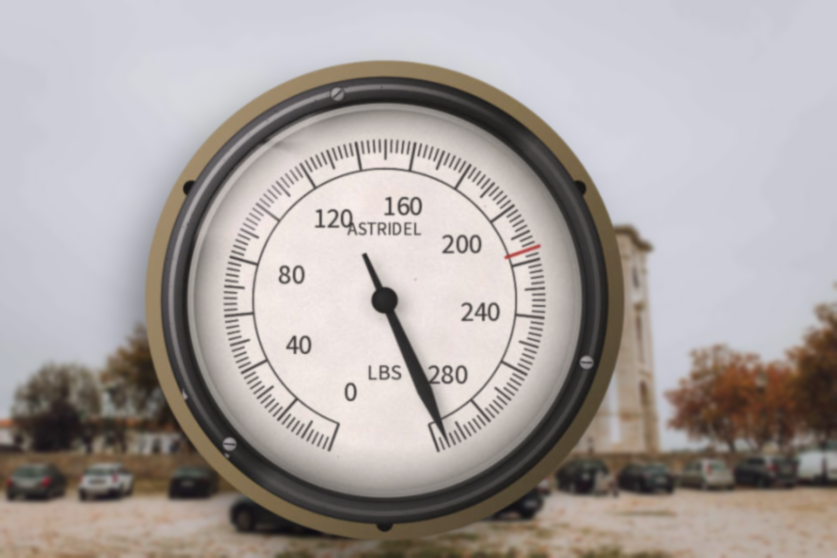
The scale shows 296,lb
